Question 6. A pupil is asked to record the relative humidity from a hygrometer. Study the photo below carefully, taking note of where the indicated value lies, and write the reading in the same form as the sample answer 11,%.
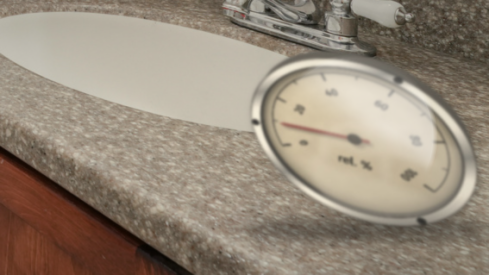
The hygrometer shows 10,%
